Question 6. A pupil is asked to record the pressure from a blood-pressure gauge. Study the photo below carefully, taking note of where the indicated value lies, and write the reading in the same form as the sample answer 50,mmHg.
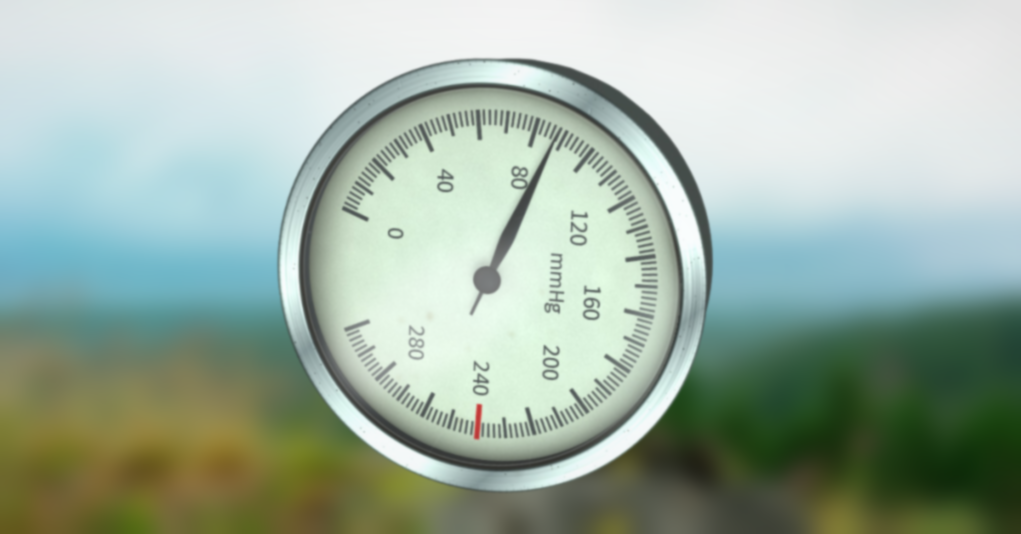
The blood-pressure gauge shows 88,mmHg
